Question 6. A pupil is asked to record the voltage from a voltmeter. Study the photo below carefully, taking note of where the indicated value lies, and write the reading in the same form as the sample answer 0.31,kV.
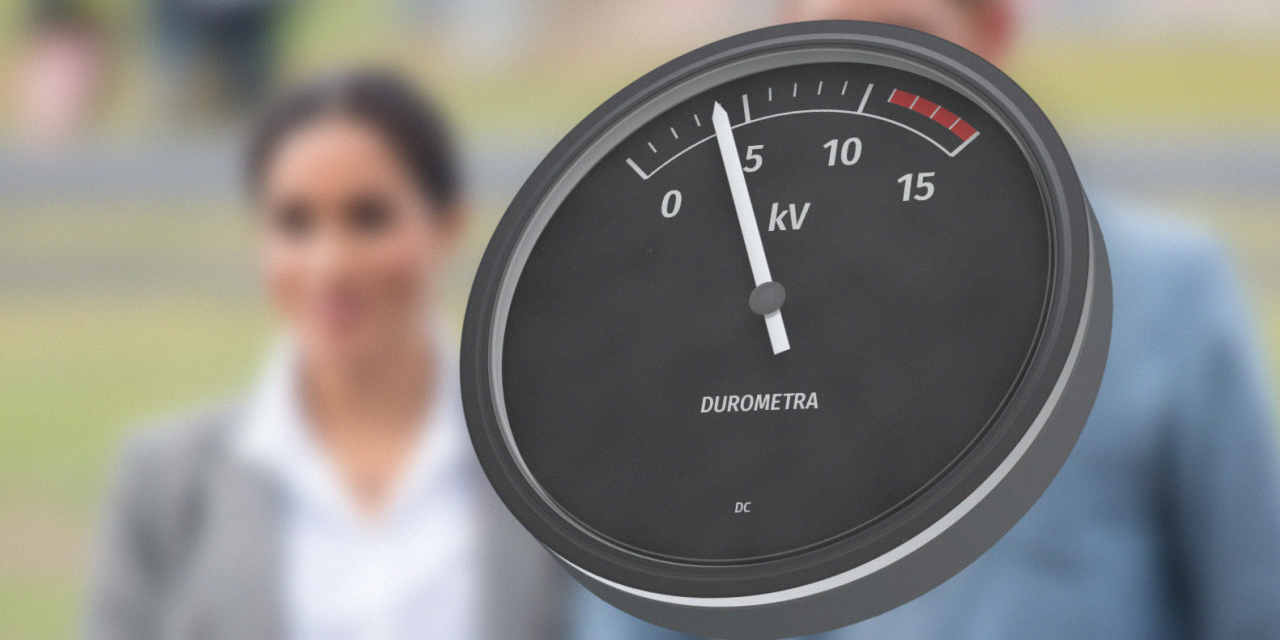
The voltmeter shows 4,kV
